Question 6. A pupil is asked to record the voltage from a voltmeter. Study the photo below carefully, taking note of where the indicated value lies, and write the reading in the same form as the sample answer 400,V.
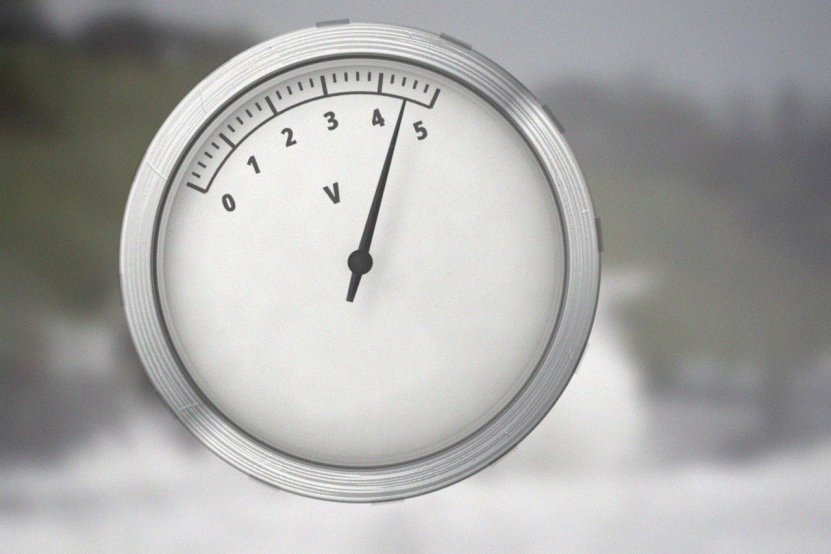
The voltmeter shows 4.5,V
